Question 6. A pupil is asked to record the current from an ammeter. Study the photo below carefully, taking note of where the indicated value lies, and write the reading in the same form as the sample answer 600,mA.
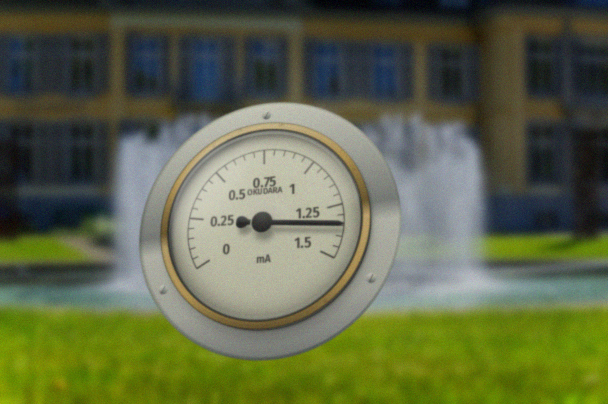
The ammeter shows 1.35,mA
